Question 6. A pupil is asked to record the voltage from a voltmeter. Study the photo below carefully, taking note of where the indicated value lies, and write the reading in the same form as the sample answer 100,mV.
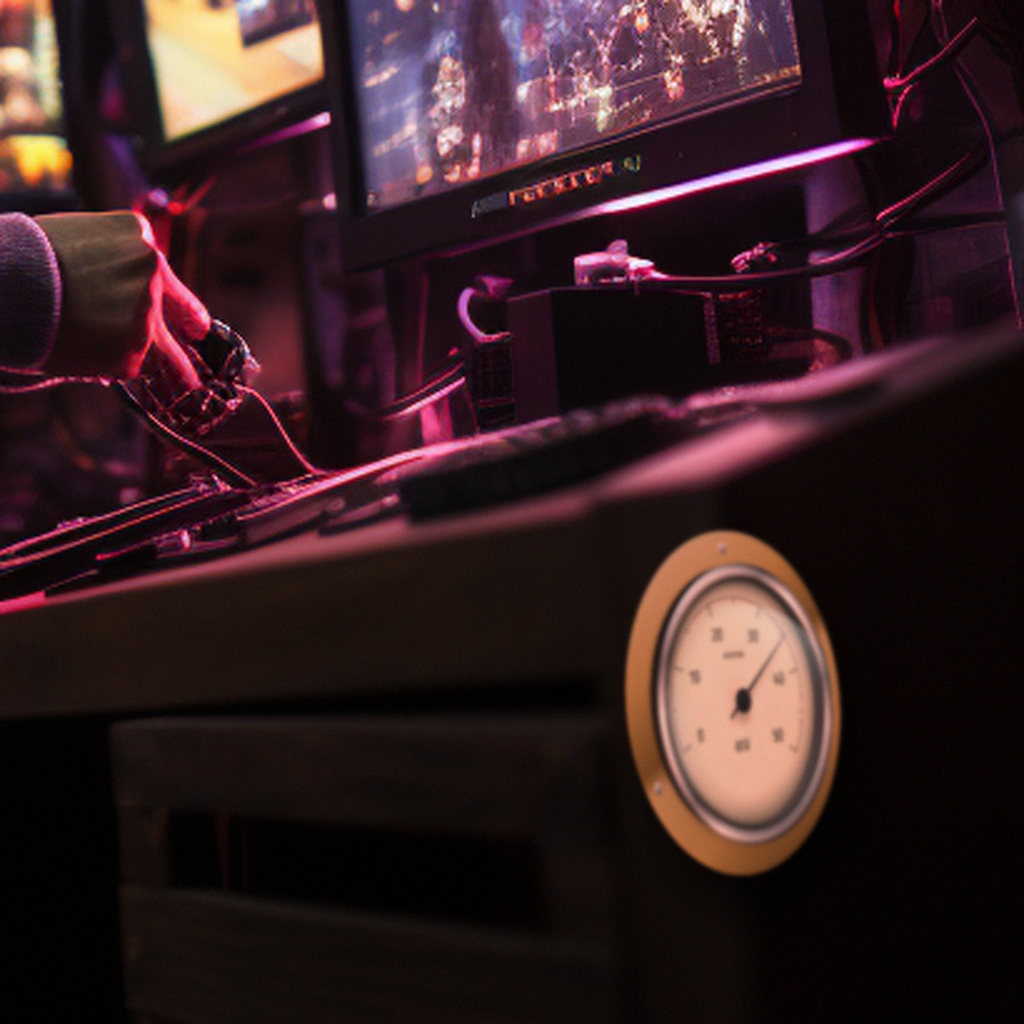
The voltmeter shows 35,mV
